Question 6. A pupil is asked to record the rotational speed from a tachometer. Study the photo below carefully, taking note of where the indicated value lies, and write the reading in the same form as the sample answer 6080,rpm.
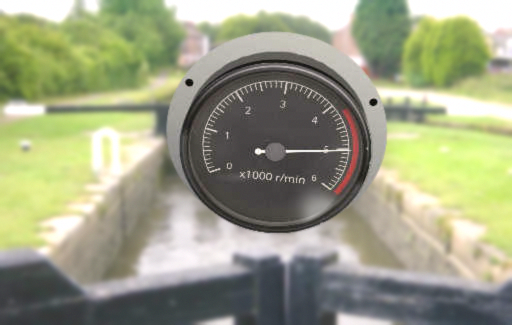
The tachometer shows 5000,rpm
